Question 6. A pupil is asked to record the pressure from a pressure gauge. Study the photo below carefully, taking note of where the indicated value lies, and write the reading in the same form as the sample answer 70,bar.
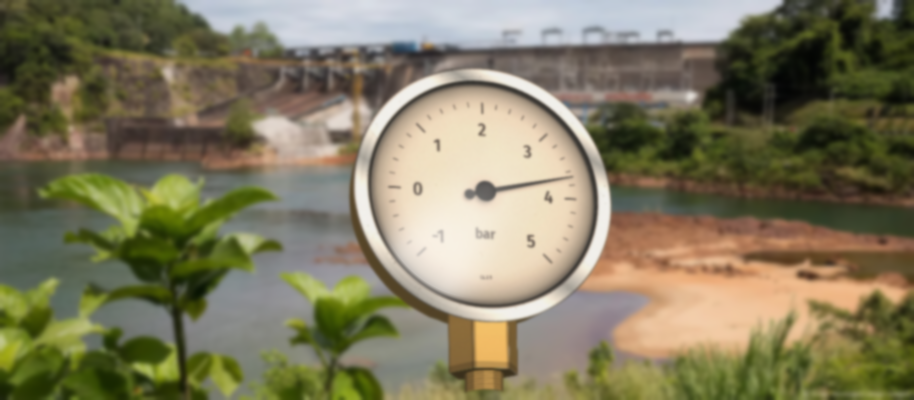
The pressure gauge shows 3.7,bar
